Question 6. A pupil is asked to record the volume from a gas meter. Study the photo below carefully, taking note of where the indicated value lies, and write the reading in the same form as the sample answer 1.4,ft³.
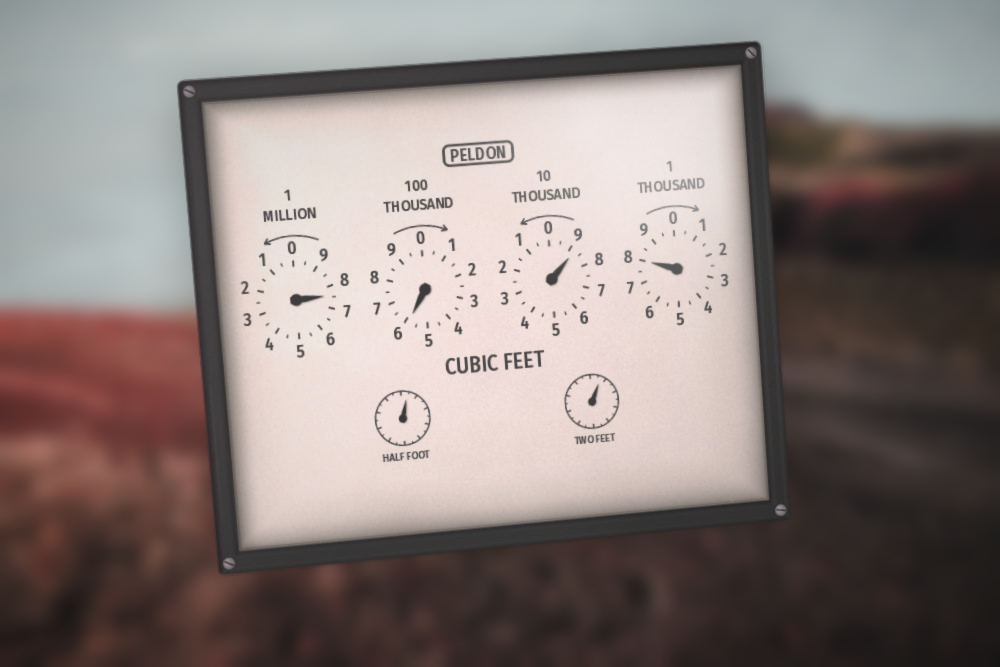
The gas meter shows 758800,ft³
